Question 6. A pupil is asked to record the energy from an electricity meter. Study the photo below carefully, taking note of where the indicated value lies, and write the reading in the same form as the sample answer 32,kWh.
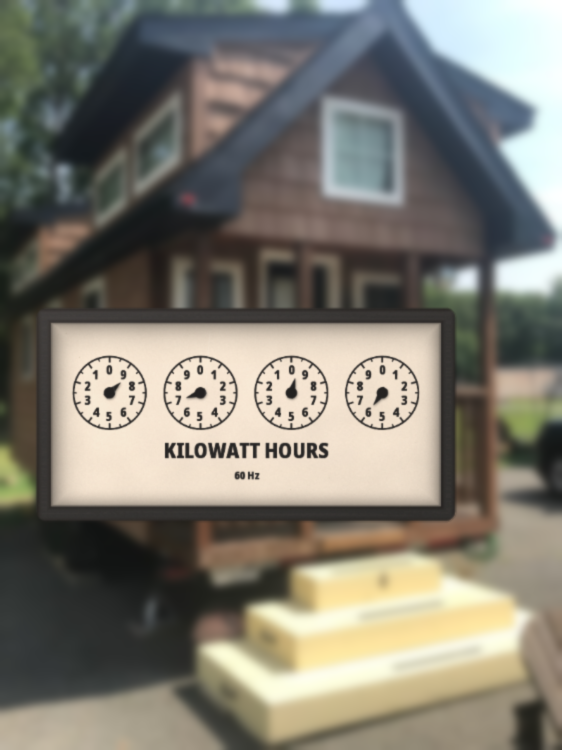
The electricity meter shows 8696,kWh
